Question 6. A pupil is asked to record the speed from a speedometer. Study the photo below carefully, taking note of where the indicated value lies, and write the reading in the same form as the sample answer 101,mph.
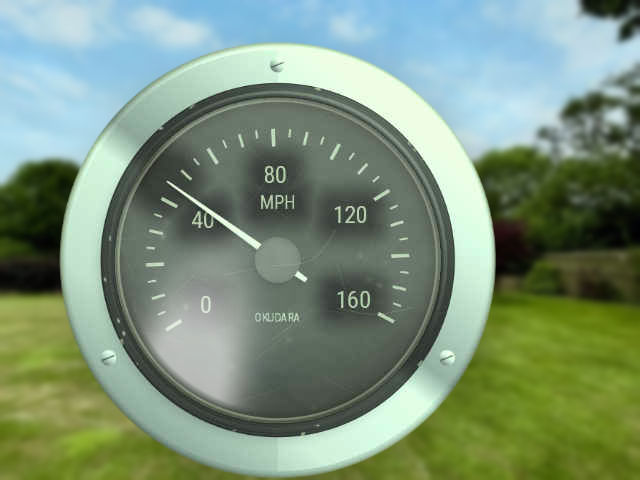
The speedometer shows 45,mph
